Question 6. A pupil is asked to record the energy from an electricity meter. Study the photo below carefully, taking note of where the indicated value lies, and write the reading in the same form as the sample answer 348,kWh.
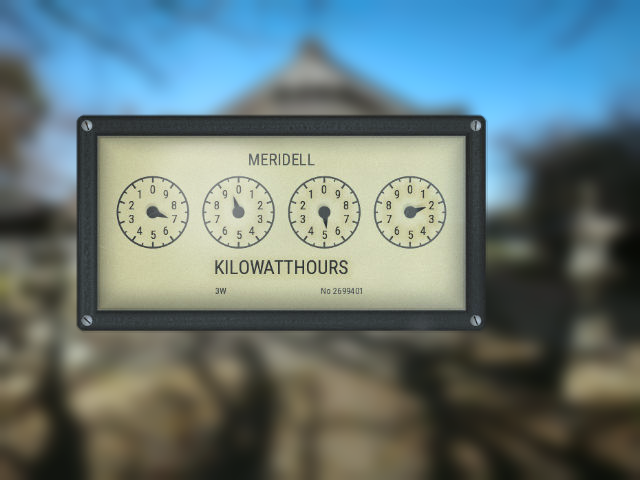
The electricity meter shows 6952,kWh
